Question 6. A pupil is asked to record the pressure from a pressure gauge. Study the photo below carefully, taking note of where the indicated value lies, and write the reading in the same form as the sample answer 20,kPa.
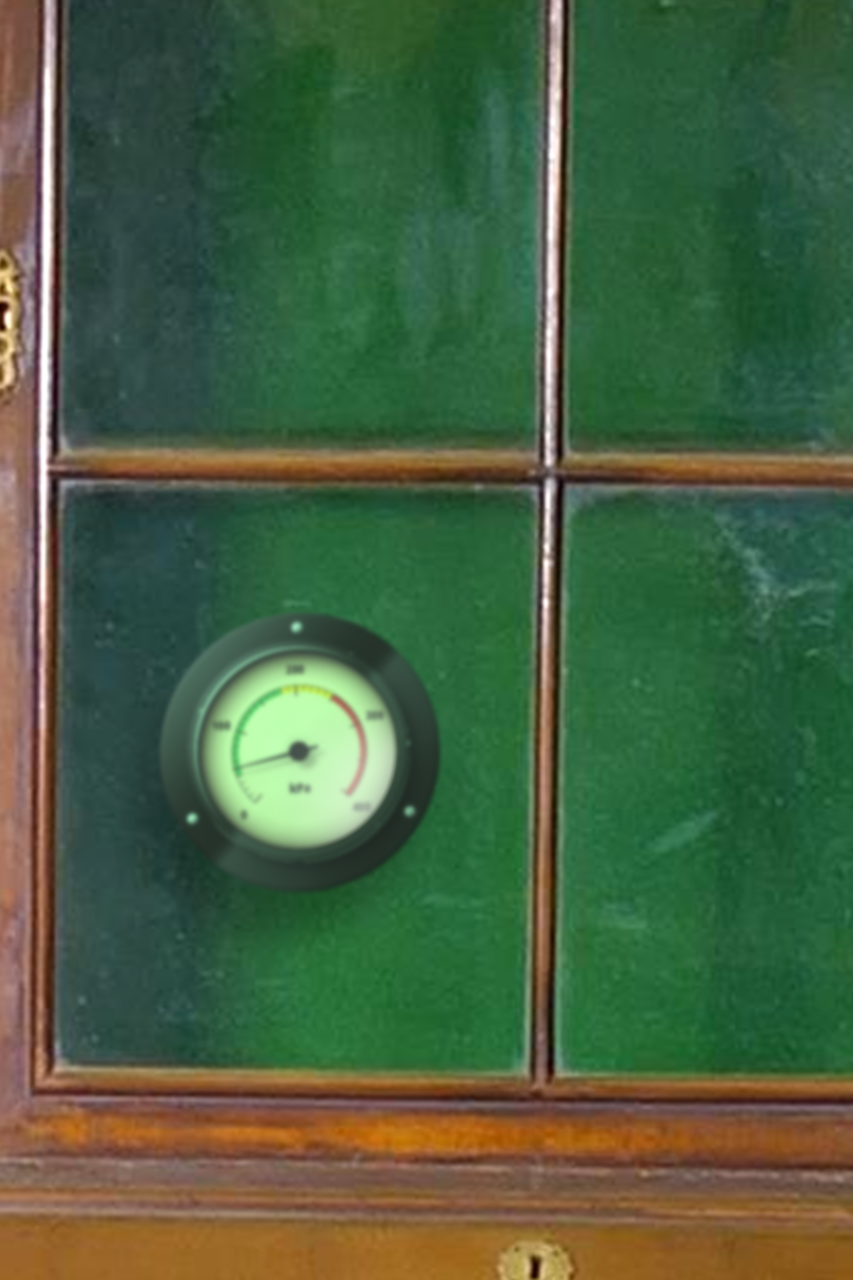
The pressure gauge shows 50,kPa
